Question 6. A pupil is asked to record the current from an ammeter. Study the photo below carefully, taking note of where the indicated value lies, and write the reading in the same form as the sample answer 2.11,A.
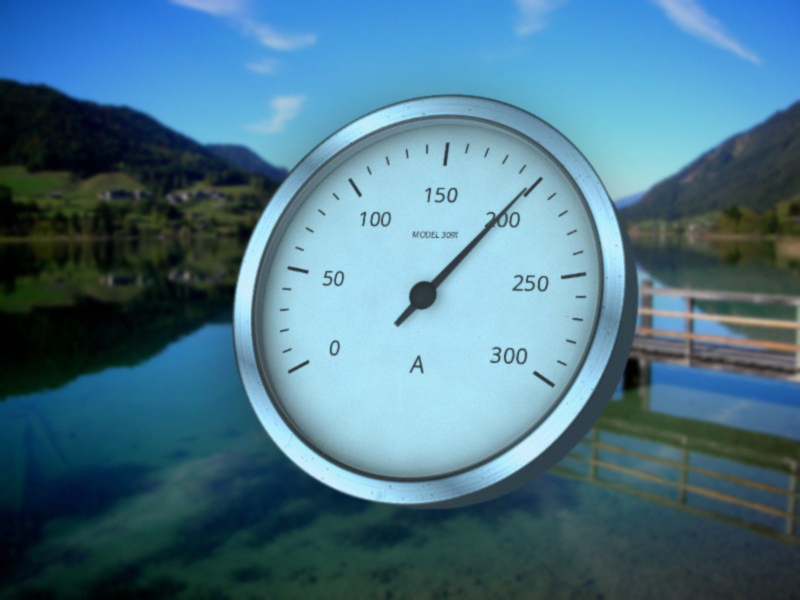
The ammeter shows 200,A
